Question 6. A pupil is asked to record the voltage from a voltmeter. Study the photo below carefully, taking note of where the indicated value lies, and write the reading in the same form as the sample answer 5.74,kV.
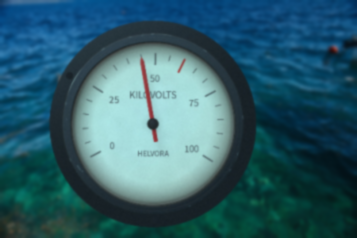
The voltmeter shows 45,kV
